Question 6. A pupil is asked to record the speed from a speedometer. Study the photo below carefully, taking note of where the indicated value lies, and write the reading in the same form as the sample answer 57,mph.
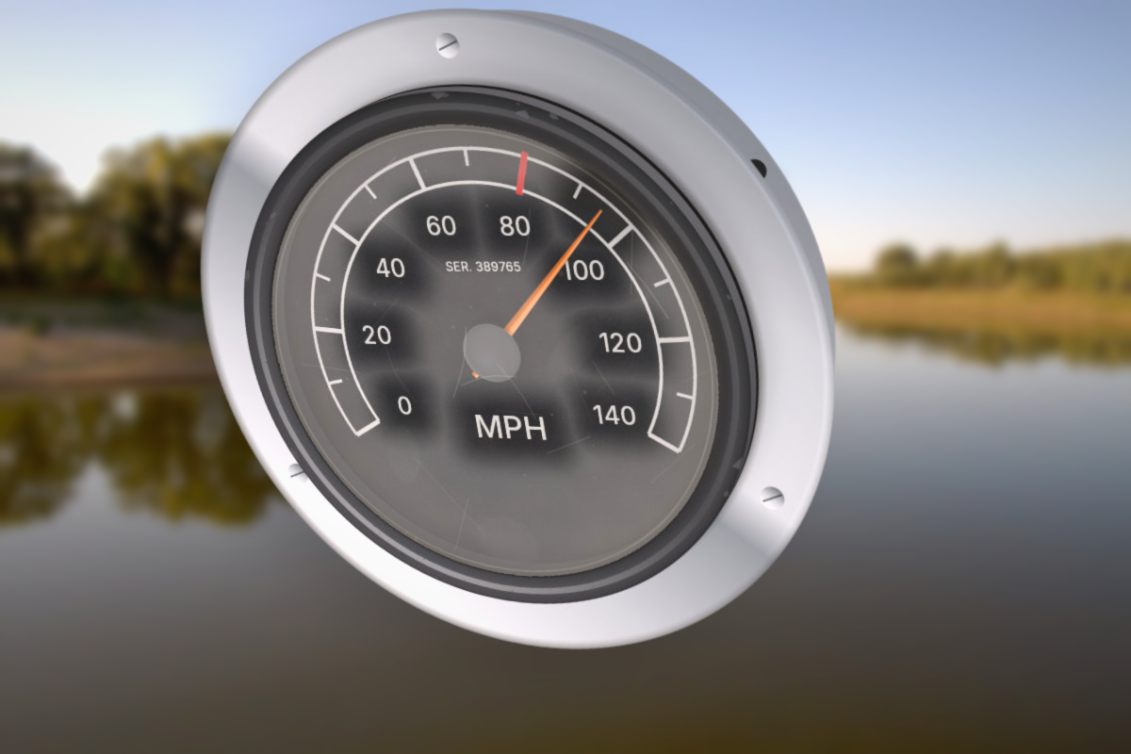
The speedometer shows 95,mph
